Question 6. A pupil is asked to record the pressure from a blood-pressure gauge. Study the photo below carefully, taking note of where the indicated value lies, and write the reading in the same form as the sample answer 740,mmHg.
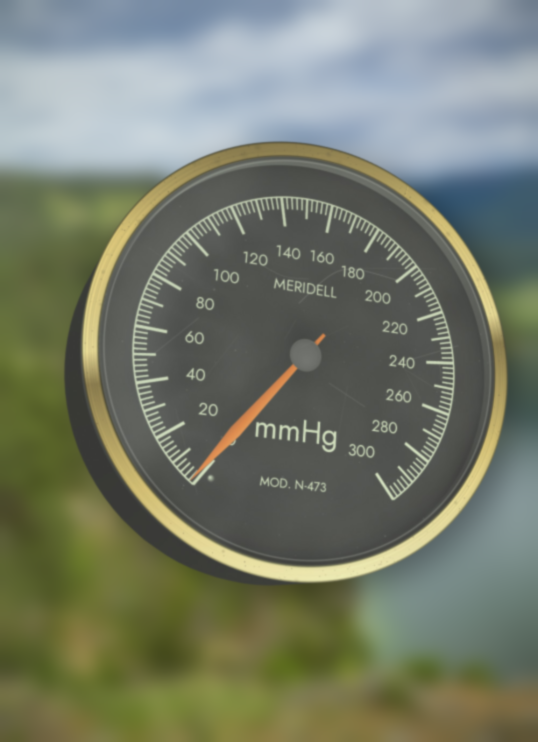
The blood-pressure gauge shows 2,mmHg
